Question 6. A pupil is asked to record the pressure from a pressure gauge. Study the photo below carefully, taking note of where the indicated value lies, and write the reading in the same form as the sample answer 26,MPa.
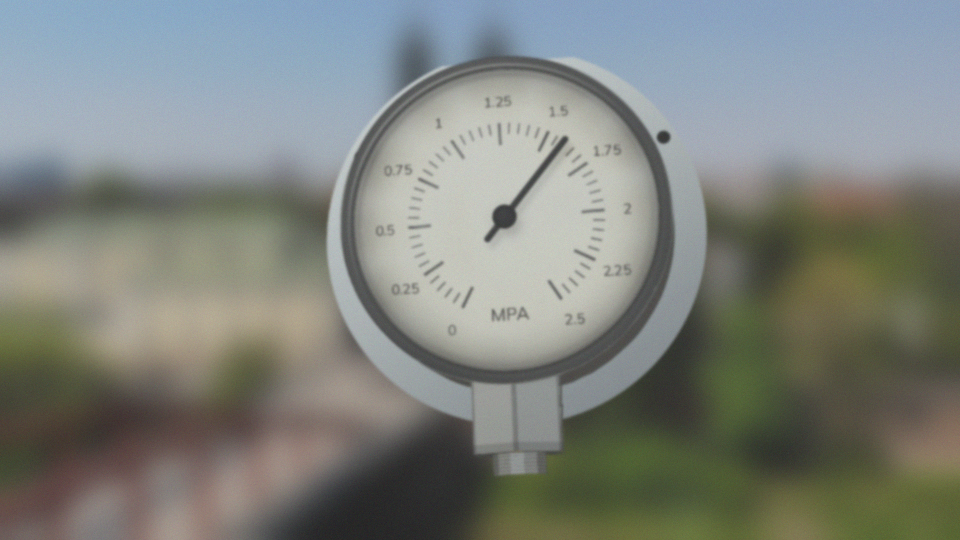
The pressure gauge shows 1.6,MPa
